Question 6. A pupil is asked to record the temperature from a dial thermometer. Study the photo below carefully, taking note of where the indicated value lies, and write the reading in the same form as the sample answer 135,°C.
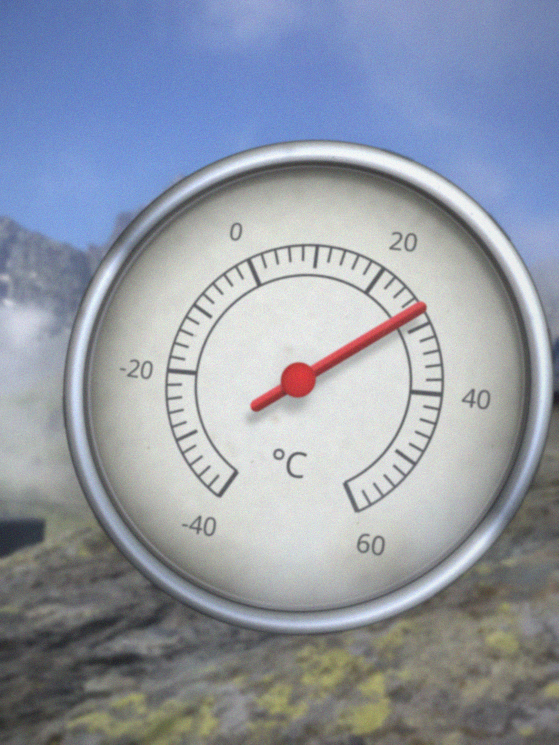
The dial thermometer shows 28,°C
